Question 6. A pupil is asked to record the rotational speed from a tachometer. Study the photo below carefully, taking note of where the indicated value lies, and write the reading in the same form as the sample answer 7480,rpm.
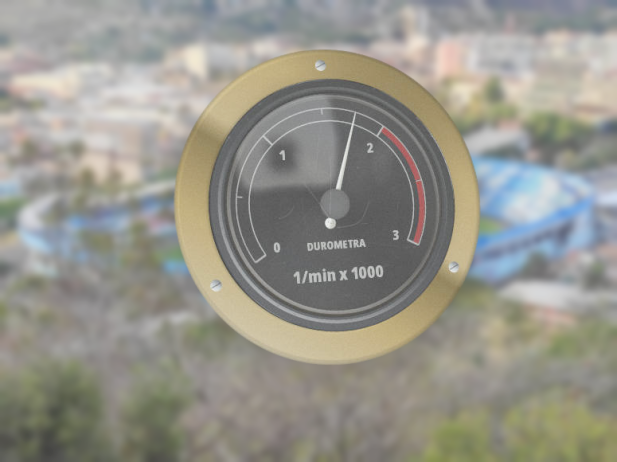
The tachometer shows 1750,rpm
